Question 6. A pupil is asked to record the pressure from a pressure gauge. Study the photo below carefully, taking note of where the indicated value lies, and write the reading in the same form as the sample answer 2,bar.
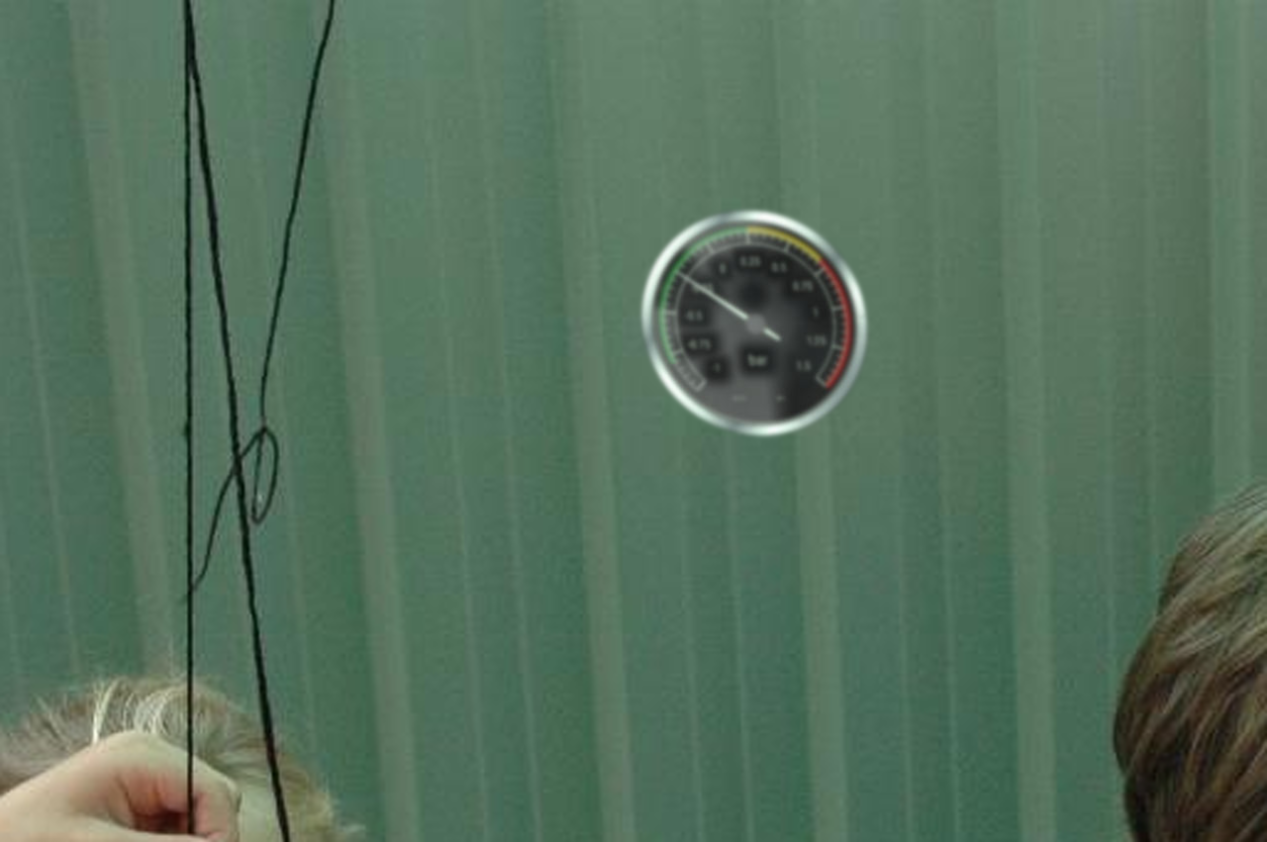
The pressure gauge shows -0.25,bar
